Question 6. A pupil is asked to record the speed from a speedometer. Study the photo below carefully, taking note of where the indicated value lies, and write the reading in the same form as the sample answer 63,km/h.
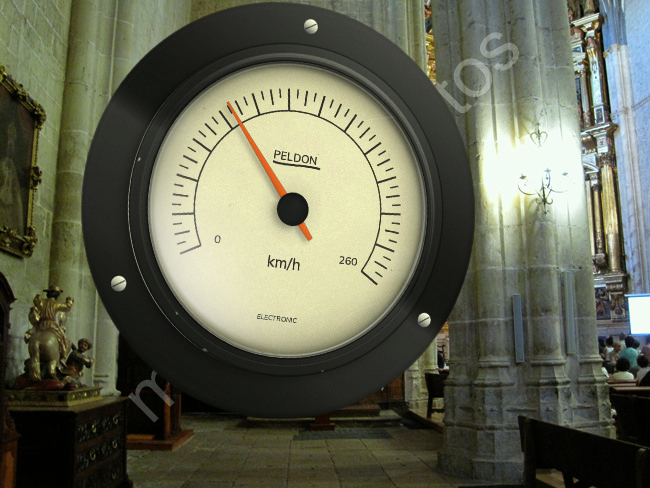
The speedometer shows 85,km/h
